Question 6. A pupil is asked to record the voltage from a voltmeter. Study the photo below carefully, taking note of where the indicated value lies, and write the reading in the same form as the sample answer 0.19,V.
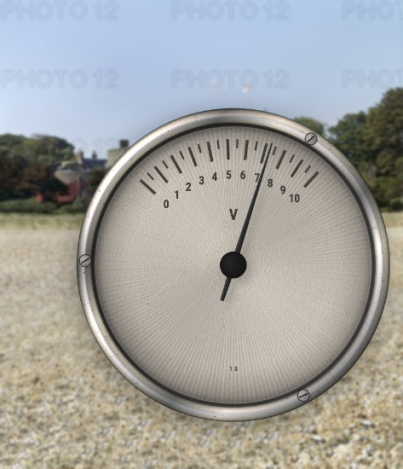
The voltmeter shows 7.25,V
